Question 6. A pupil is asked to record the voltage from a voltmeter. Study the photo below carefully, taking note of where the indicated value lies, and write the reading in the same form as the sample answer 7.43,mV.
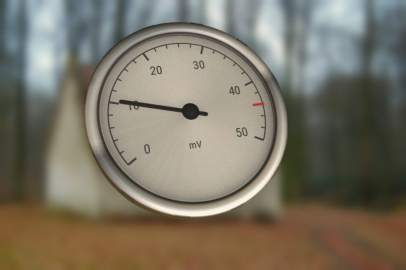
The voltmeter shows 10,mV
